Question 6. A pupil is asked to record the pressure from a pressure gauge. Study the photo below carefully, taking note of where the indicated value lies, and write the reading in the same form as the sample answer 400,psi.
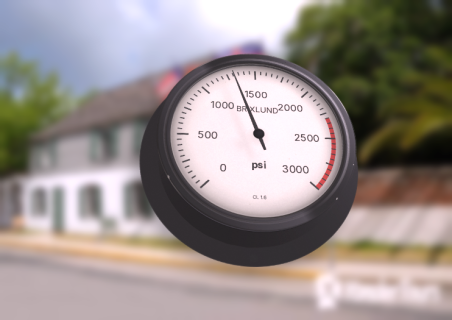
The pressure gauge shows 1300,psi
